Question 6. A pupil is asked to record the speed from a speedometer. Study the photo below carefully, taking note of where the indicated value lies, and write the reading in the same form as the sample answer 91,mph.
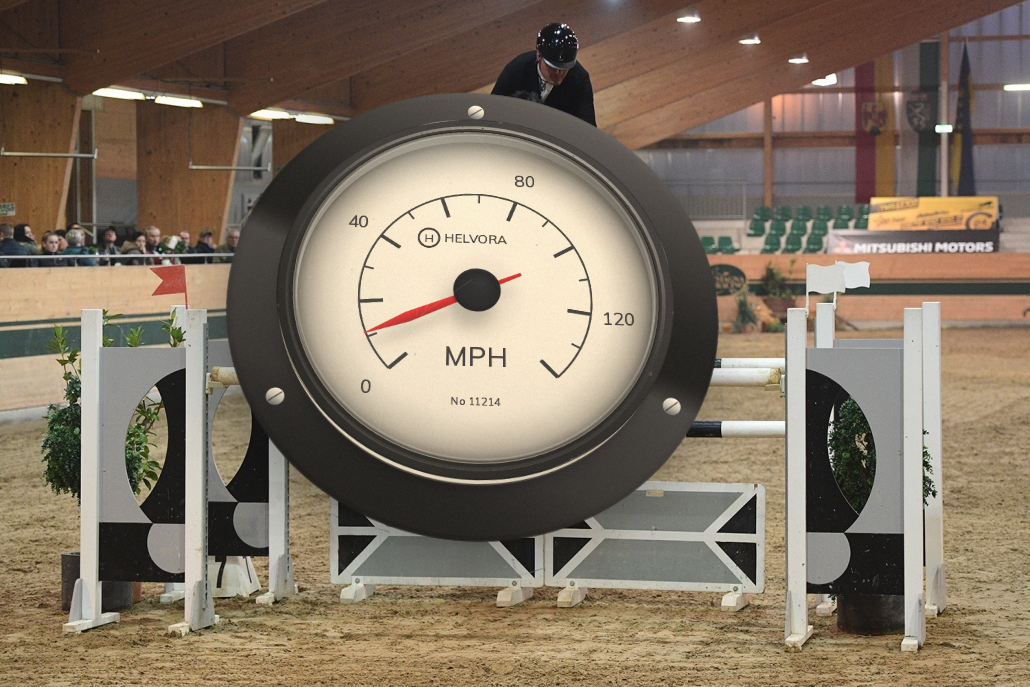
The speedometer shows 10,mph
